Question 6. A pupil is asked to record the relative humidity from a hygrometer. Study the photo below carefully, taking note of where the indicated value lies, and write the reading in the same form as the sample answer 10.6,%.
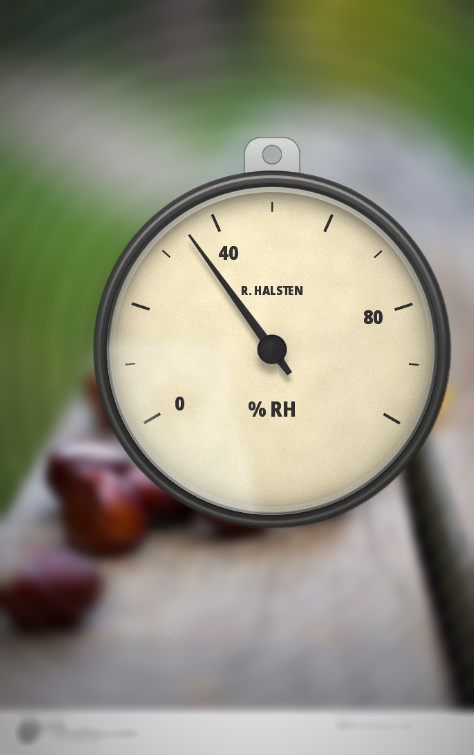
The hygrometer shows 35,%
